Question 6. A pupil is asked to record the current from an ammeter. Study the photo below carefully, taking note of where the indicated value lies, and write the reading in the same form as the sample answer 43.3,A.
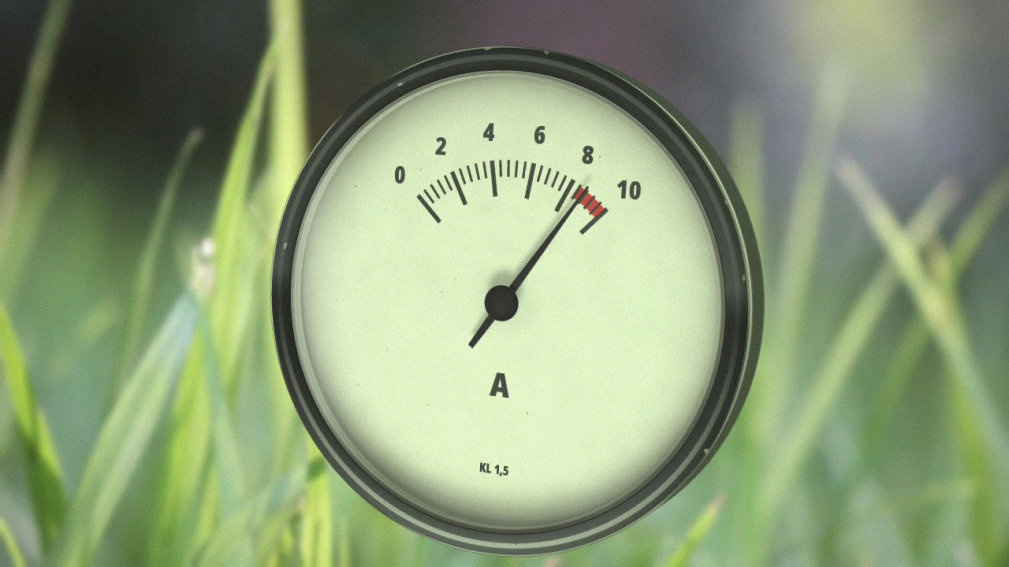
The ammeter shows 8.8,A
